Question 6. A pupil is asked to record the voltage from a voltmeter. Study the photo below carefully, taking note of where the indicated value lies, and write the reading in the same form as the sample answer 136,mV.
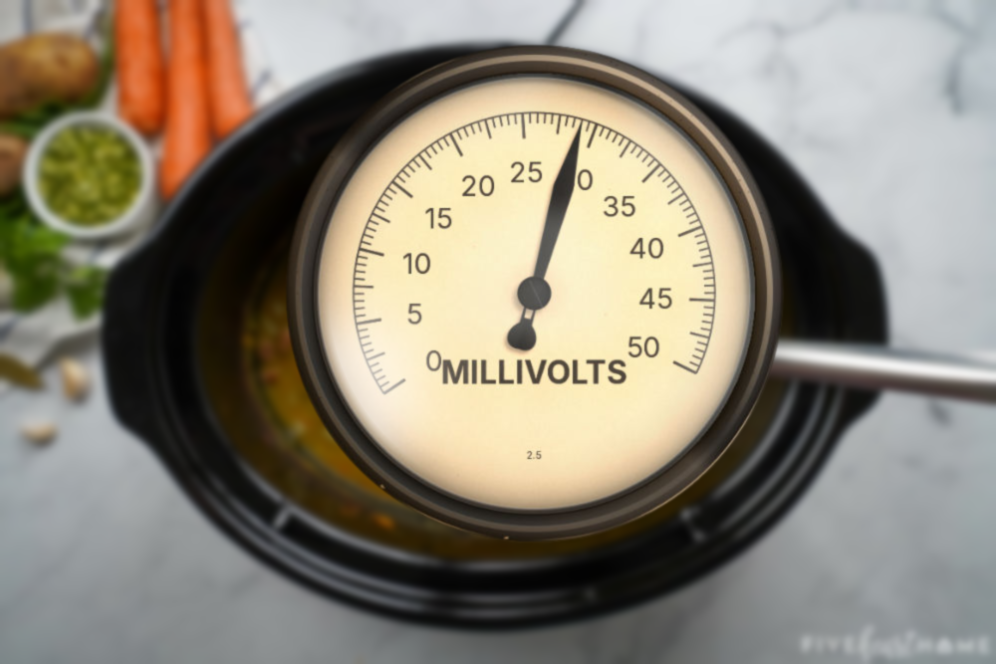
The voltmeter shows 29,mV
